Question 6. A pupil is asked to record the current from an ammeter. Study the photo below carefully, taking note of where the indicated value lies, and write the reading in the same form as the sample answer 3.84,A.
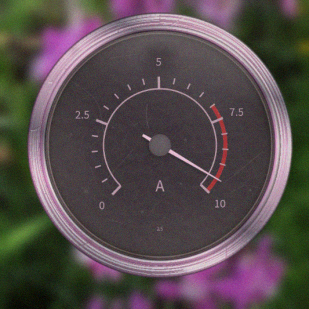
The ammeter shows 9.5,A
